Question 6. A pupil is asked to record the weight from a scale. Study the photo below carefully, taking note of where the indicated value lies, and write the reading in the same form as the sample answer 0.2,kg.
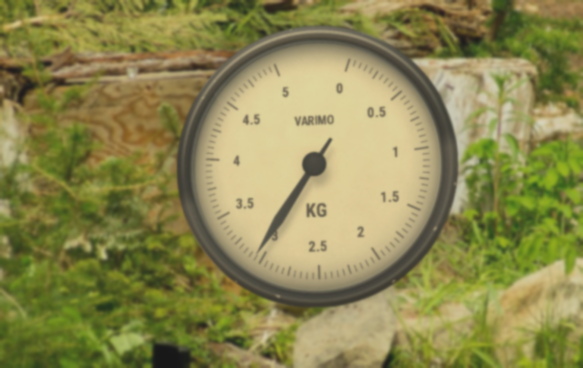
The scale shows 3.05,kg
